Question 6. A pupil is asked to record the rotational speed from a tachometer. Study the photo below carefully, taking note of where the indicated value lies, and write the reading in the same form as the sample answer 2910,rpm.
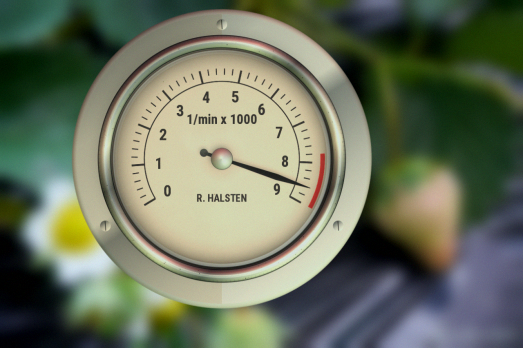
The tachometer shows 8600,rpm
